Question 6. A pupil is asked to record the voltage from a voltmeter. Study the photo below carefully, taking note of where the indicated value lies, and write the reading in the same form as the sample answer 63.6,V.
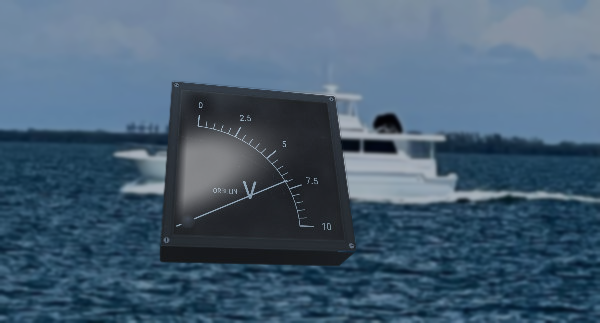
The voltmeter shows 7,V
